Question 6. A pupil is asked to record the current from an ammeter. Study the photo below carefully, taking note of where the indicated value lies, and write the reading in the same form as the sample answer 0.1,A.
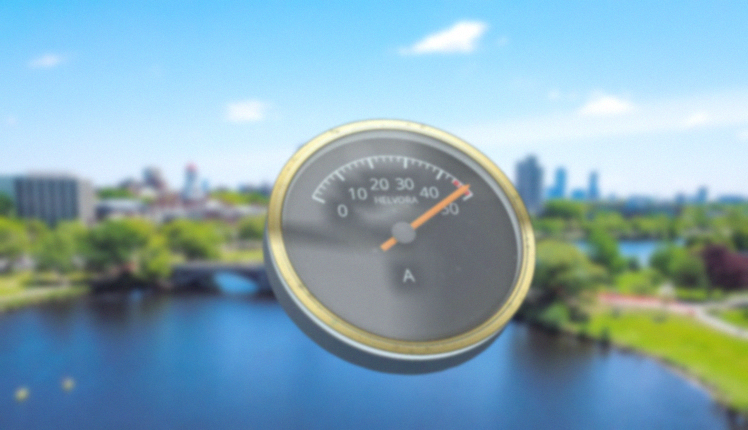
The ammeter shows 48,A
